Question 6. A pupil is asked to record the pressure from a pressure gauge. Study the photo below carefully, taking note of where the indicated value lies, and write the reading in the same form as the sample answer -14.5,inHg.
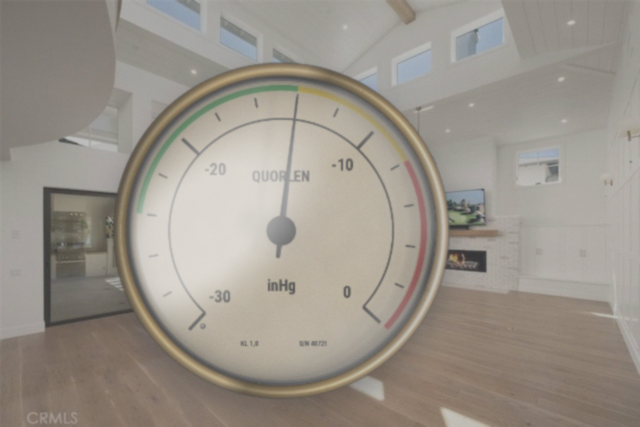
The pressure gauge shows -14,inHg
